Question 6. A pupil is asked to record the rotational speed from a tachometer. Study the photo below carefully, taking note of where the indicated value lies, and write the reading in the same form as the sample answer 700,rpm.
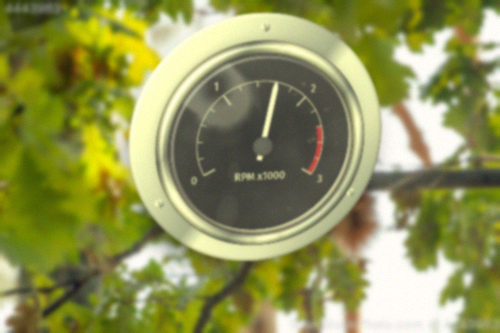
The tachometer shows 1600,rpm
